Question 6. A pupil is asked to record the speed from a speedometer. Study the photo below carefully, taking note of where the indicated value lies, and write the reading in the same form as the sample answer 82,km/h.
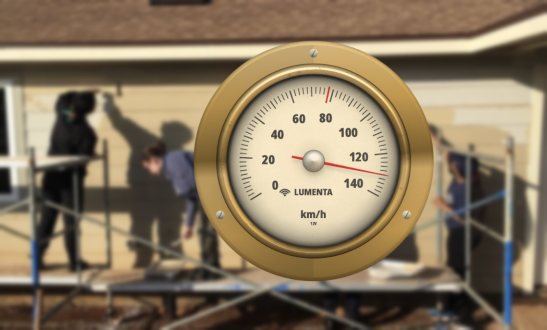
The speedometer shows 130,km/h
